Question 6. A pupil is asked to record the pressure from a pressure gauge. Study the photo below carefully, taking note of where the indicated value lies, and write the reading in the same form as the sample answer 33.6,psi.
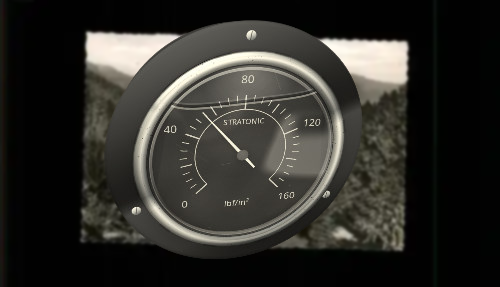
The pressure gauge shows 55,psi
